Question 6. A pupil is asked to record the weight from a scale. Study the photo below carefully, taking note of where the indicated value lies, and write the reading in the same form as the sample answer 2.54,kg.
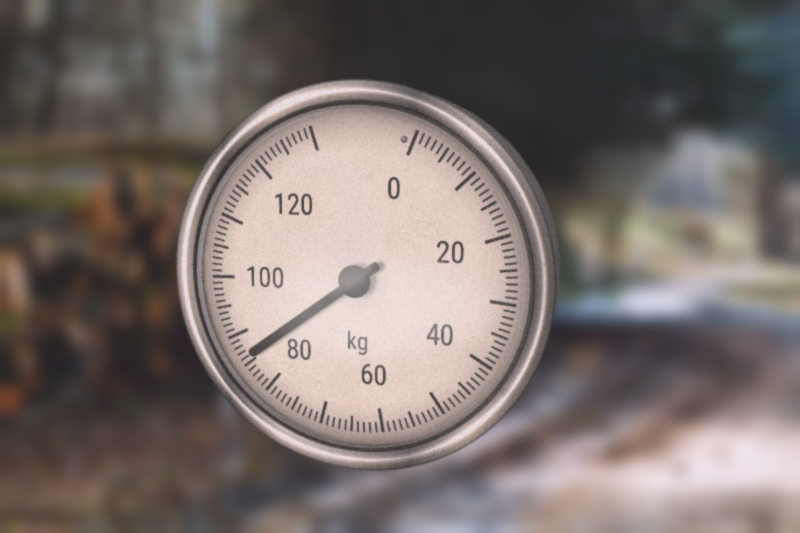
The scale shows 86,kg
